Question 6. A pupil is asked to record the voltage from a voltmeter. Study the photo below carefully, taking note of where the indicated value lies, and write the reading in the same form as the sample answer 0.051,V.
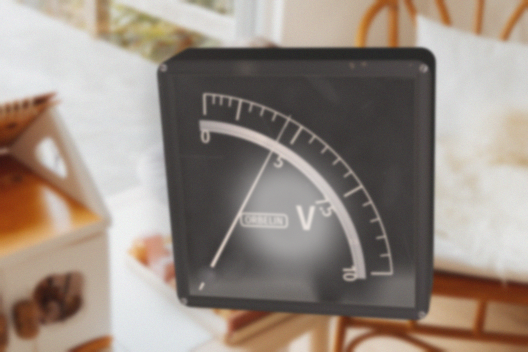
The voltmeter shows 4.5,V
